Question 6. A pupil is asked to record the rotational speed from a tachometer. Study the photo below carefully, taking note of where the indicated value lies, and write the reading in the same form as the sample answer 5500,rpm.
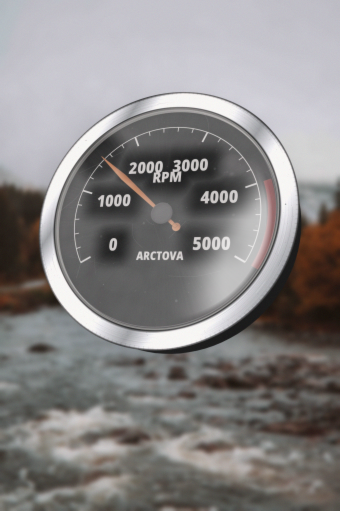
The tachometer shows 1500,rpm
